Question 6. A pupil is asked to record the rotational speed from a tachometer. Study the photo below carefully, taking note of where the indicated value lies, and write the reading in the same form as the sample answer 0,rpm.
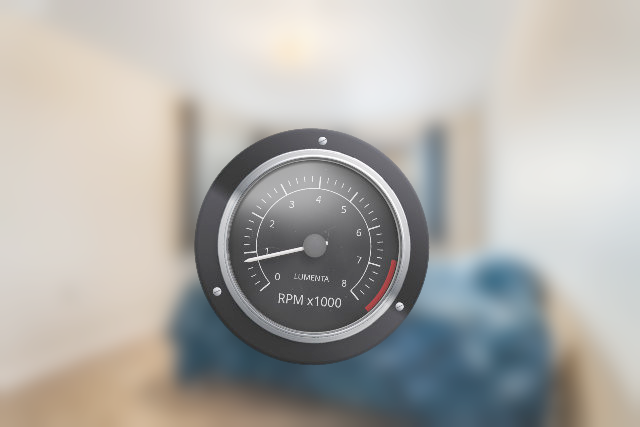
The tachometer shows 800,rpm
